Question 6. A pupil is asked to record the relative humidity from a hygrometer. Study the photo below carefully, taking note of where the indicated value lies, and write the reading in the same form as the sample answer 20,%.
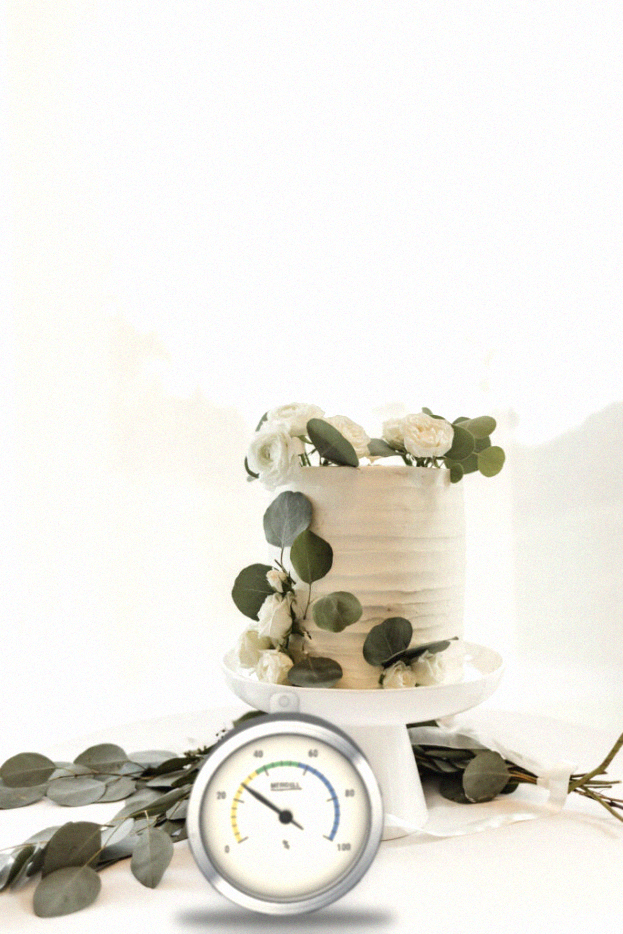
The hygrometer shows 28,%
